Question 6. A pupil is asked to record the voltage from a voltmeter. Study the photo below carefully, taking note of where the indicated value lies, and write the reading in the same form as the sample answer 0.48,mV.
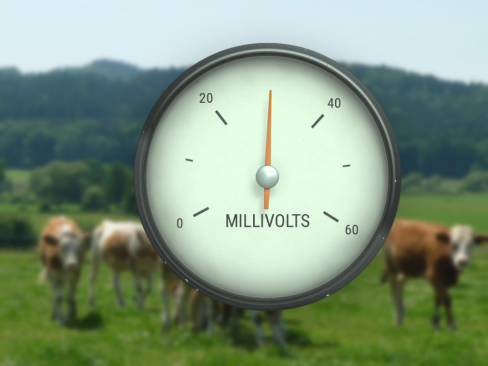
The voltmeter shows 30,mV
